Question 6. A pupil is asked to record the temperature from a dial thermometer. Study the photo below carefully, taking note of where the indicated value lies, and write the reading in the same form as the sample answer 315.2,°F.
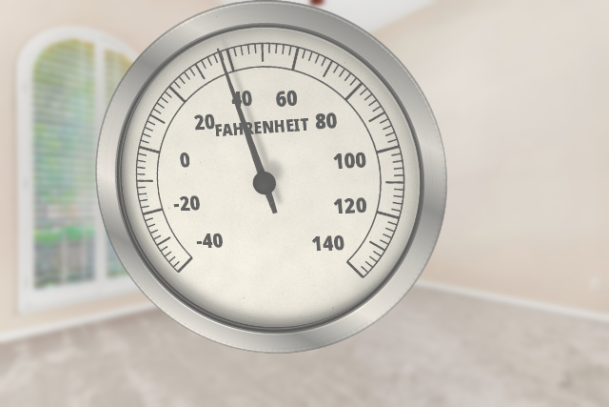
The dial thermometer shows 38,°F
